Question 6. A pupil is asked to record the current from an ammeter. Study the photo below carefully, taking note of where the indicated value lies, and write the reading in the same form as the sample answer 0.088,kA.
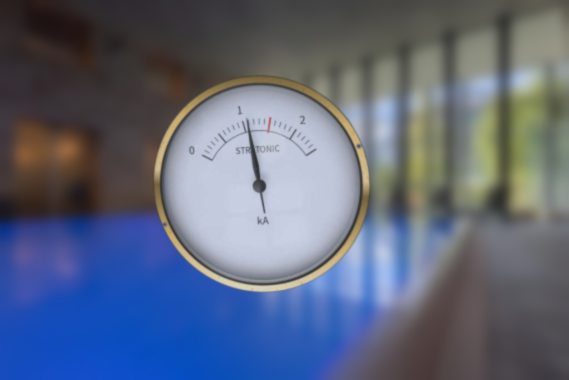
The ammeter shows 1.1,kA
